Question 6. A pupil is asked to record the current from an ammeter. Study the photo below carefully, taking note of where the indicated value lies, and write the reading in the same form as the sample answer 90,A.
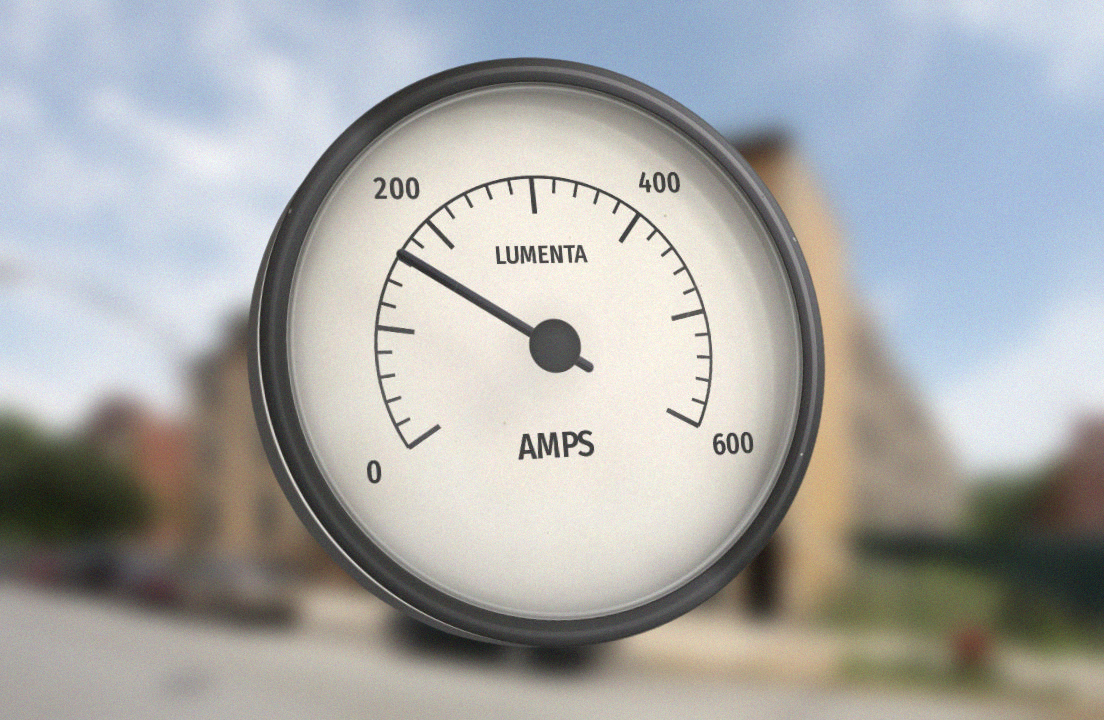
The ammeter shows 160,A
